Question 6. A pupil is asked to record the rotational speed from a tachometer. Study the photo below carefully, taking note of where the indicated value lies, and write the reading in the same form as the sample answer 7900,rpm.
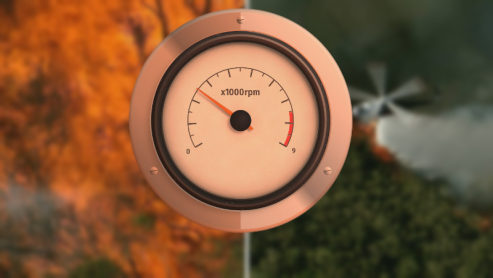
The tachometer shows 2500,rpm
